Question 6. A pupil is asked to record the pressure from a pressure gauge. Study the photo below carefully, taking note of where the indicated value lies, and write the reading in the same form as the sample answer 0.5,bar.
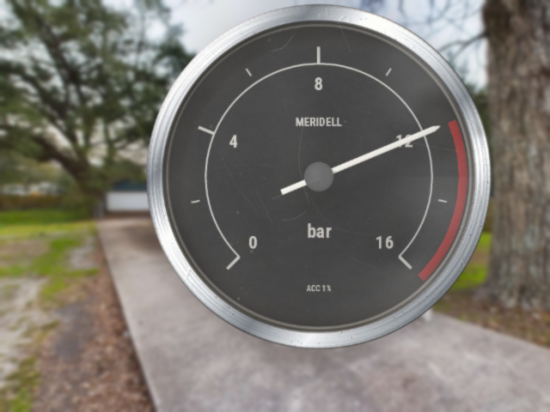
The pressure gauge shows 12,bar
